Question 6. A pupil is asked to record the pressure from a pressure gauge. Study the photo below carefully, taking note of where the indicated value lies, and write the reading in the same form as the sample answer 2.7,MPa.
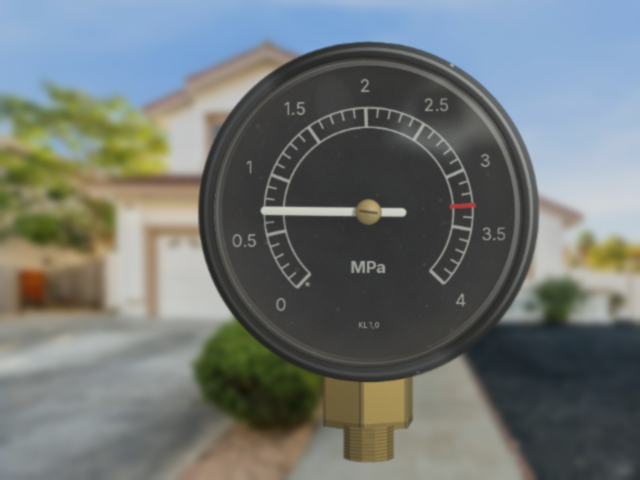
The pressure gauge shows 0.7,MPa
